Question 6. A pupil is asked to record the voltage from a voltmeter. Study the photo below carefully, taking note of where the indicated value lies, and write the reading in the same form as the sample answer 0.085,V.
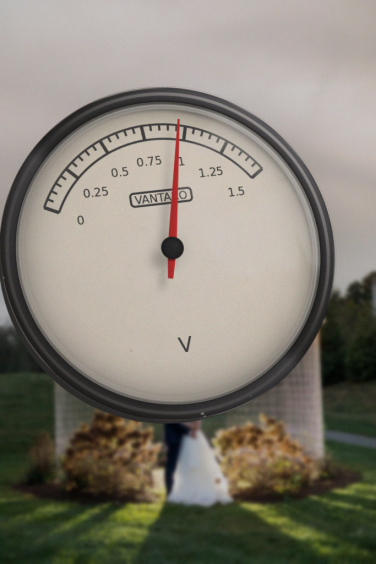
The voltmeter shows 0.95,V
